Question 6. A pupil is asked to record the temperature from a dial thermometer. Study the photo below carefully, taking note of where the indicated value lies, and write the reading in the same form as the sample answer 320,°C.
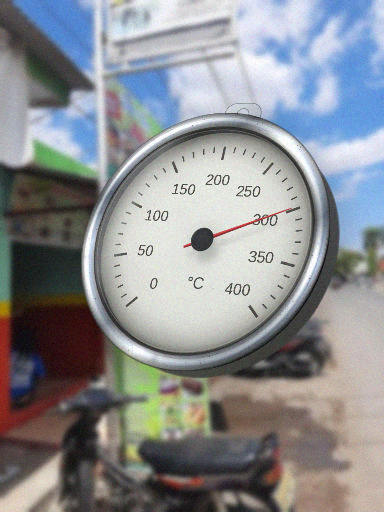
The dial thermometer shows 300,°C
